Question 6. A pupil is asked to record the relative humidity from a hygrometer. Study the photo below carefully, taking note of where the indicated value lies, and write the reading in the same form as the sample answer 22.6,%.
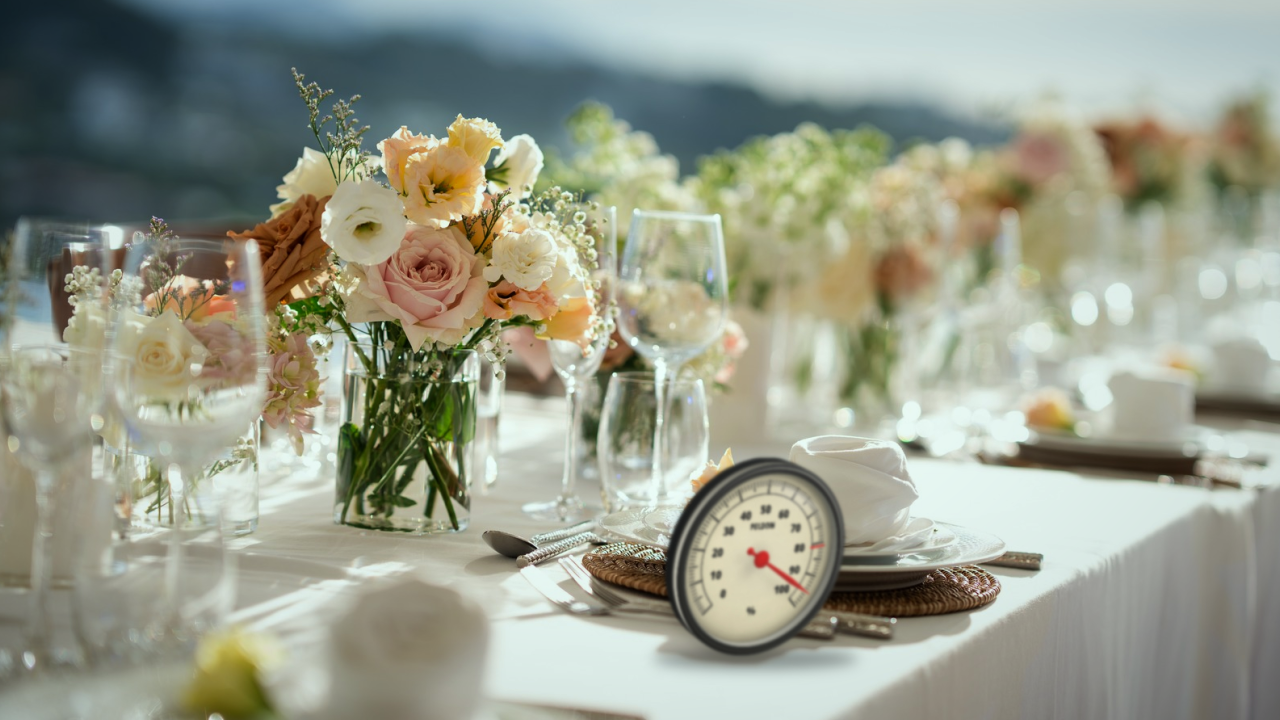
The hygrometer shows 95,%
